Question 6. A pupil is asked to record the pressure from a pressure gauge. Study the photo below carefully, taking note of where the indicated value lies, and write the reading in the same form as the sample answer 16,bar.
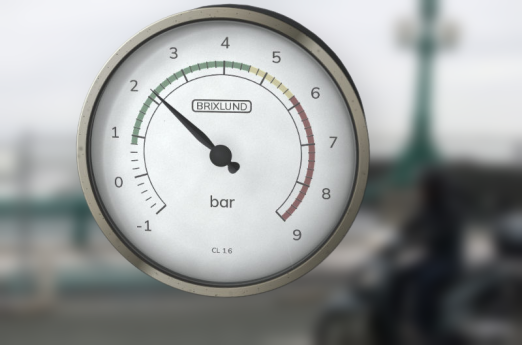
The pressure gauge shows 2.2,bar
